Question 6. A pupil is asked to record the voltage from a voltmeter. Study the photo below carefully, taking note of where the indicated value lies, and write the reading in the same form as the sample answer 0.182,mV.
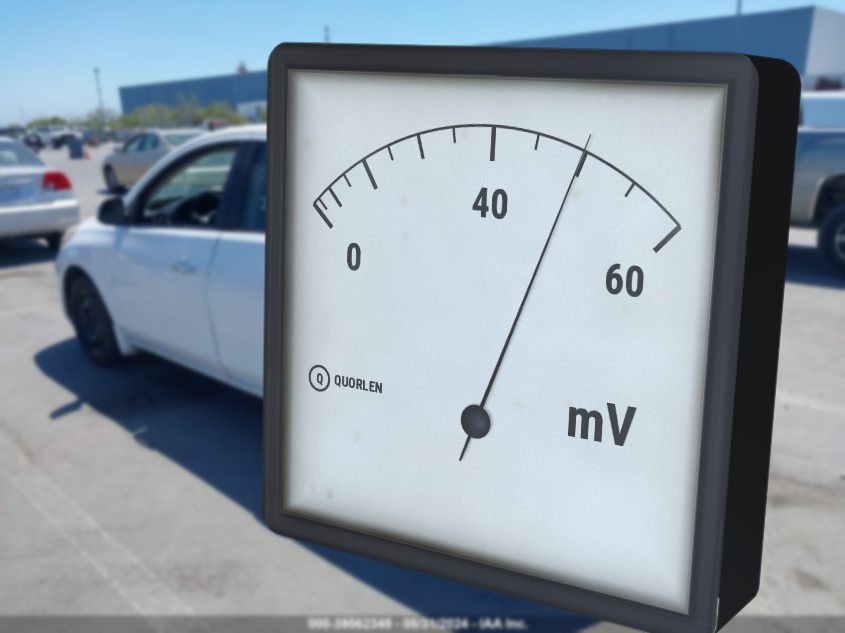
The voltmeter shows 50,mV
